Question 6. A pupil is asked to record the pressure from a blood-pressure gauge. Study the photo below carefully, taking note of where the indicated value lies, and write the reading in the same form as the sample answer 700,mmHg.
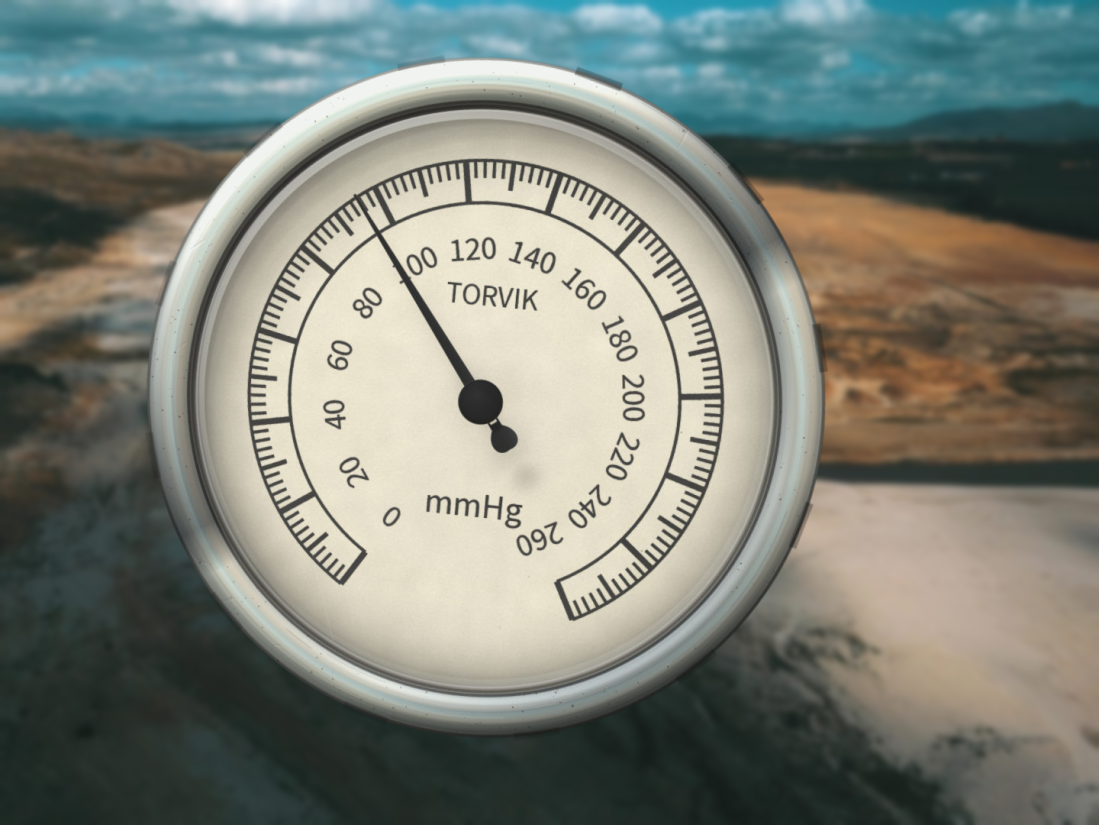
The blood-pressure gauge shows 96,mmHg
